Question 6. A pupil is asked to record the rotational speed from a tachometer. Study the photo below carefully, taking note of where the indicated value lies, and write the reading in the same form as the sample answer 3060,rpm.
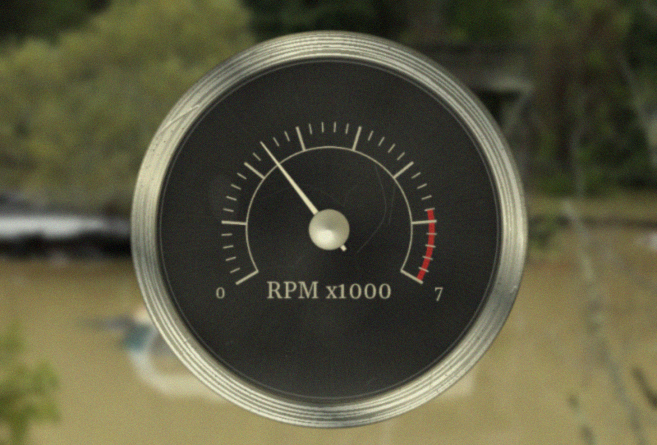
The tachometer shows 2400,rpm
